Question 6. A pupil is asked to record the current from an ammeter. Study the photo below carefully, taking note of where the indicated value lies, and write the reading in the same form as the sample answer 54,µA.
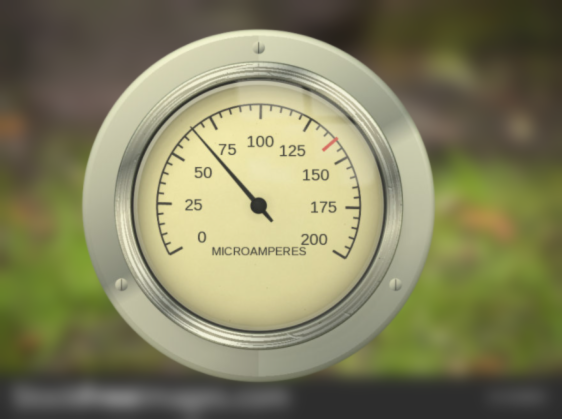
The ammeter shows 65,µA
